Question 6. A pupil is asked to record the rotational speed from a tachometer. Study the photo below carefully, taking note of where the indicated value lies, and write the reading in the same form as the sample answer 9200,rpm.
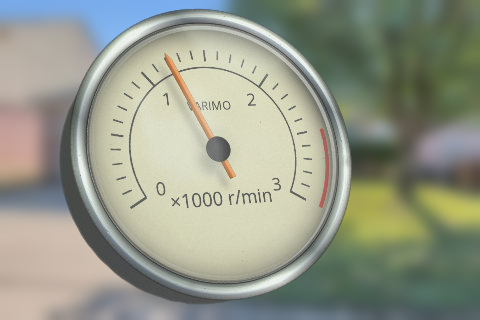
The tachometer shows 1200,rpm
